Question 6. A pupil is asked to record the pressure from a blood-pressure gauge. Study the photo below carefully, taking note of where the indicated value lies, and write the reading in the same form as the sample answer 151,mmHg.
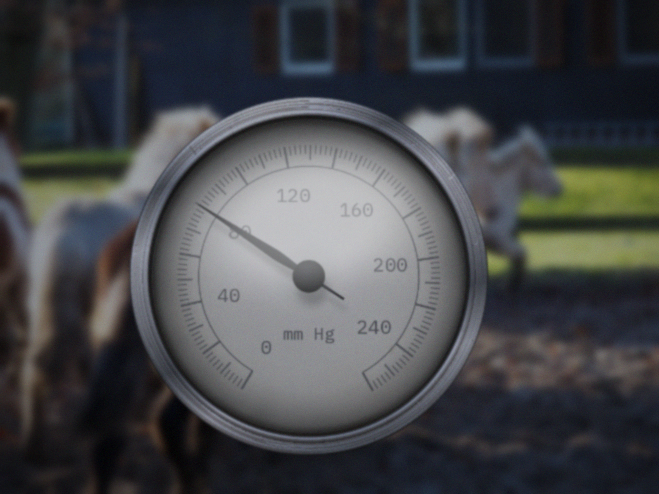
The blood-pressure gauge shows 80,mmHg
